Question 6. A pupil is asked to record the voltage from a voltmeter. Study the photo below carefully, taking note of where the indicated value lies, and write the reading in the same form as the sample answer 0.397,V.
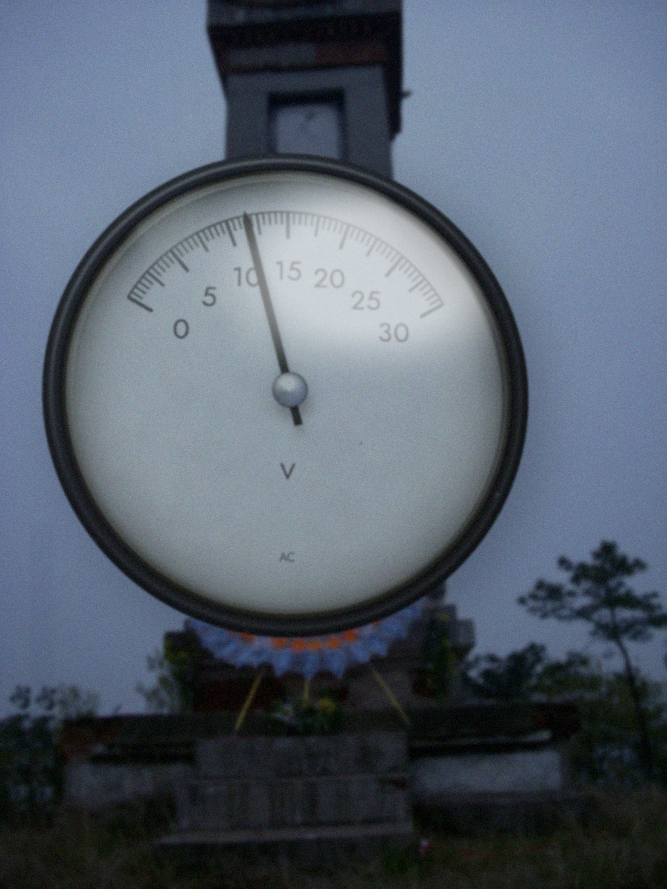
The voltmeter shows 11.5,V
